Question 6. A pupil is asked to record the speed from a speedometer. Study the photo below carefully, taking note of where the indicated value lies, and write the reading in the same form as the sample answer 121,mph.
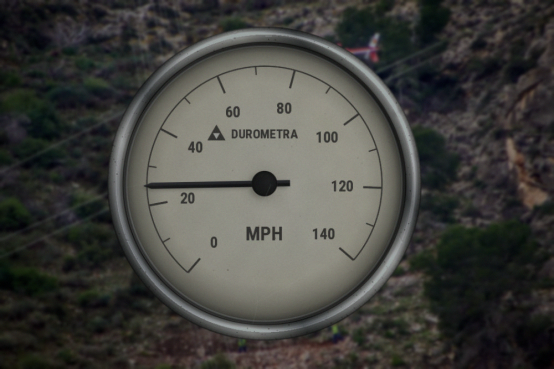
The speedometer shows 25,mph
